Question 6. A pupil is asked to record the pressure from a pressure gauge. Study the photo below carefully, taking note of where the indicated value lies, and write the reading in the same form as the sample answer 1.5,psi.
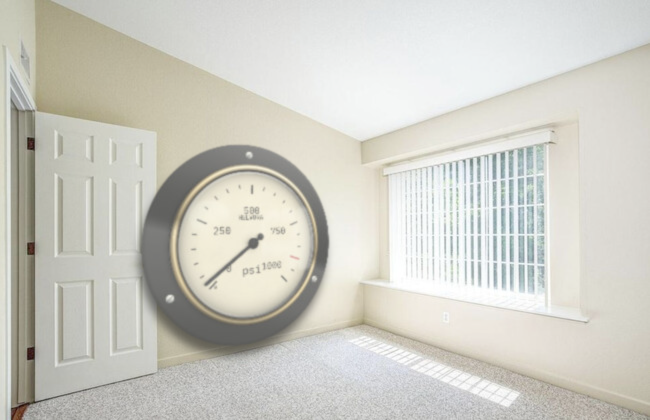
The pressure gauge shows 25,psi
